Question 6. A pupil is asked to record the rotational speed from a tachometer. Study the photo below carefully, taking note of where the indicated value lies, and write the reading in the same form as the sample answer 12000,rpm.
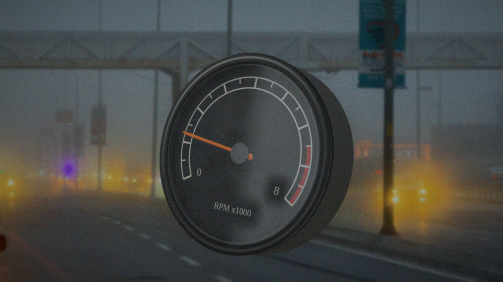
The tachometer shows 1250,rpm
